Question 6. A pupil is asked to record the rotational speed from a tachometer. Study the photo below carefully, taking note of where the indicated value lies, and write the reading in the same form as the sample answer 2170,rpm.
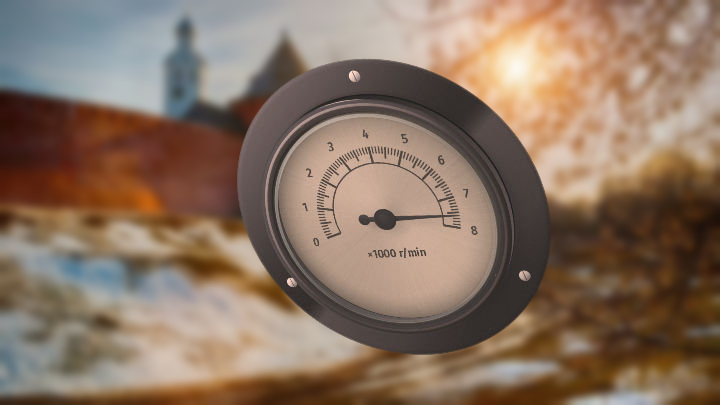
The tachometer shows 7500,rpm
